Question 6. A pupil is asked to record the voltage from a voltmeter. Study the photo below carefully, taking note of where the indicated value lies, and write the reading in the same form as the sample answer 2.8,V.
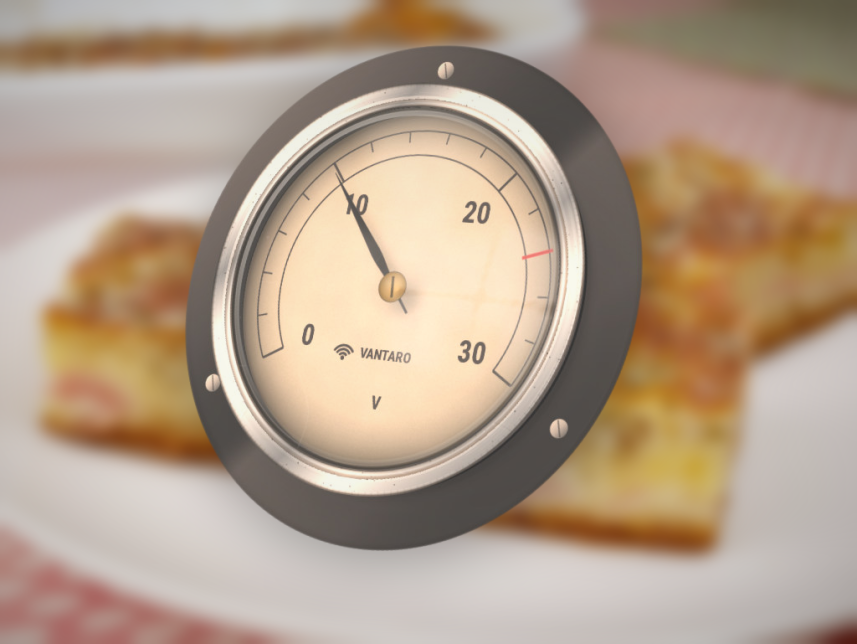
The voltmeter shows 10,V
